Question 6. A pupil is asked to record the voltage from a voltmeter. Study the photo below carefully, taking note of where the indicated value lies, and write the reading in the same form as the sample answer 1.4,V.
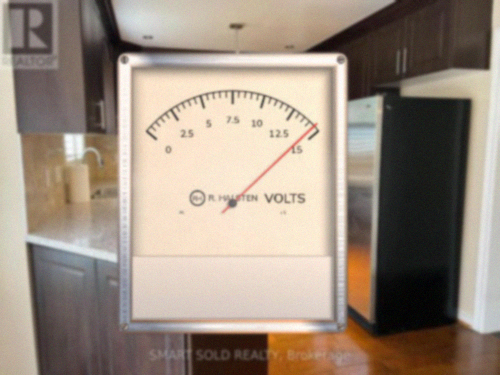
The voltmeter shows 14.5,V
